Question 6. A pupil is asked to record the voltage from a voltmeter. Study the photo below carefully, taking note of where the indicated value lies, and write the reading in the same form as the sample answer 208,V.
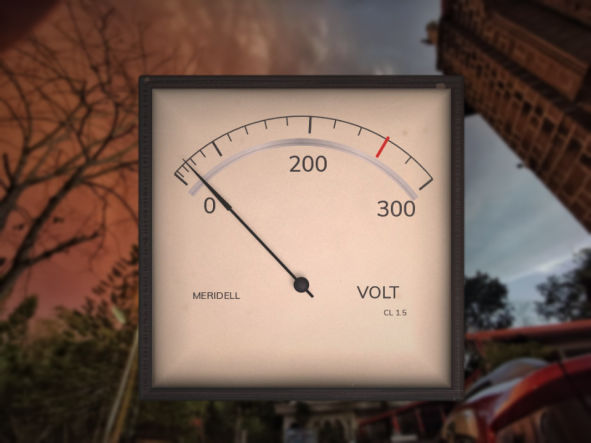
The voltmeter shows 50,V
